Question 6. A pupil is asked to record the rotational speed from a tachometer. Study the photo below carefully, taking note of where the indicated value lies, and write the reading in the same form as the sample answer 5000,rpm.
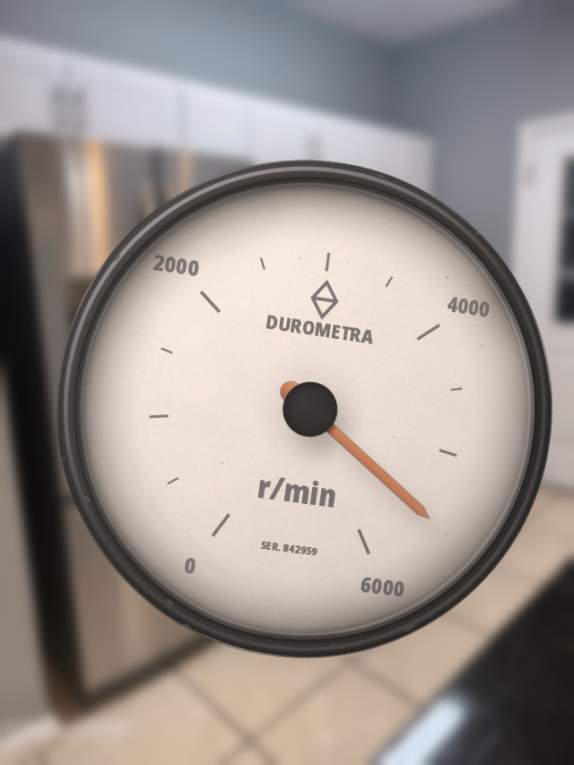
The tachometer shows 5500,rpm
